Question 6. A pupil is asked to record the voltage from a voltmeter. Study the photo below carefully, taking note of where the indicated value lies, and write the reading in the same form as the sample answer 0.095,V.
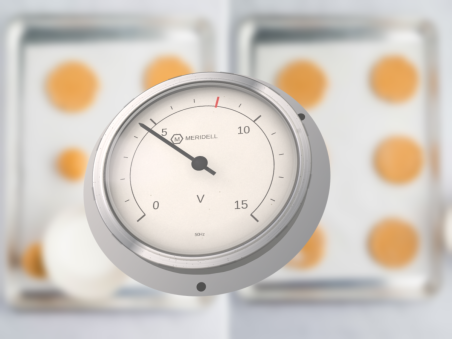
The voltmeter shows 4.5,V
